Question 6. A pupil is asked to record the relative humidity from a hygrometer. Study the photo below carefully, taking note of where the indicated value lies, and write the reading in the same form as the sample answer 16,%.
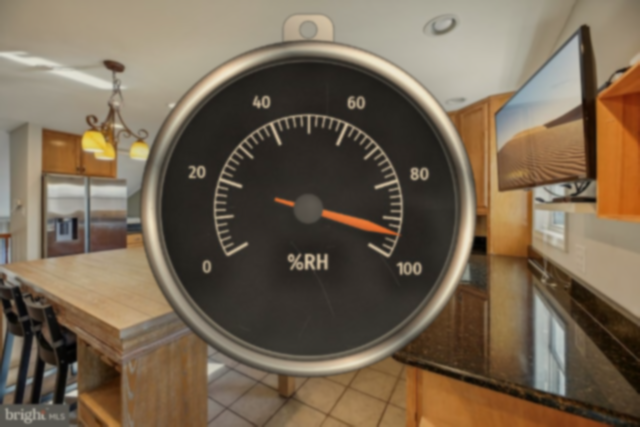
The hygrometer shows 94,%
